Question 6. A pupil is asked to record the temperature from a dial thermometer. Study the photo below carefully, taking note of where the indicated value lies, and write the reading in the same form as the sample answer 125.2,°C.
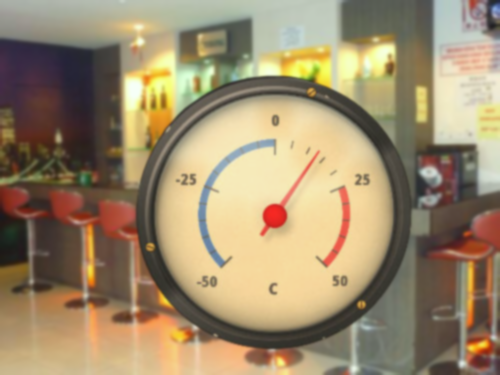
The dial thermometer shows 12.5,°C
